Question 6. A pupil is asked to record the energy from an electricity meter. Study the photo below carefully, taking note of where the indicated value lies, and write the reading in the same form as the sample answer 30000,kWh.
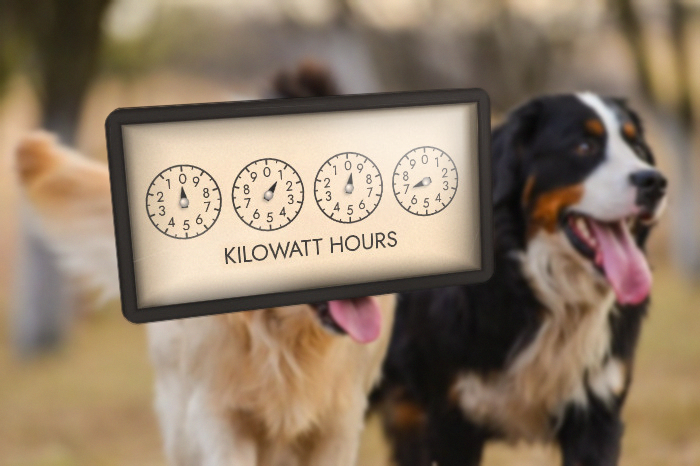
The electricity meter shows 97,kWh
